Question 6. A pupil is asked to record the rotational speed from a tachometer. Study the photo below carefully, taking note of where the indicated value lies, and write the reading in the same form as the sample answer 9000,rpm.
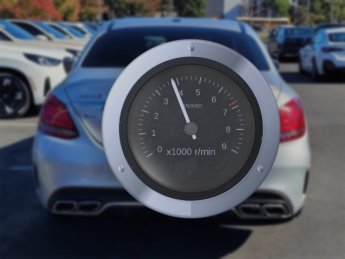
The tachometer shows 3800,rpm
